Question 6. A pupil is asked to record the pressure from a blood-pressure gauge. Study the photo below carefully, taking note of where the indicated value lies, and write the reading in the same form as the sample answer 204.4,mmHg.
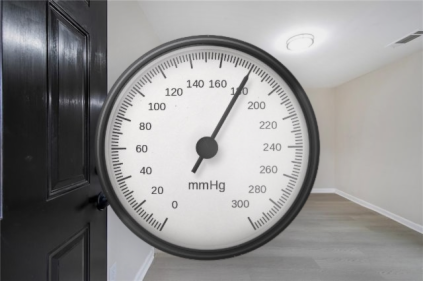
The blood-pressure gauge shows 180,mmHg
